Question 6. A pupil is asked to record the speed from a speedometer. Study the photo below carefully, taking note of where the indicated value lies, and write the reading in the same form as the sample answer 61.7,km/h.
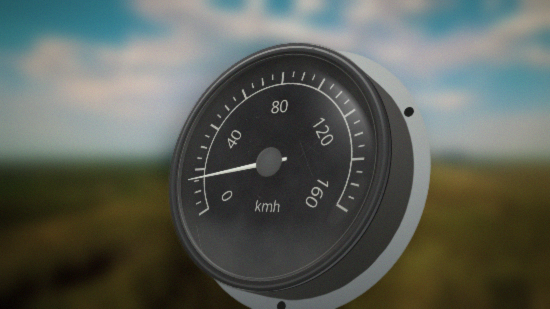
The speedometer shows 15,km/h
